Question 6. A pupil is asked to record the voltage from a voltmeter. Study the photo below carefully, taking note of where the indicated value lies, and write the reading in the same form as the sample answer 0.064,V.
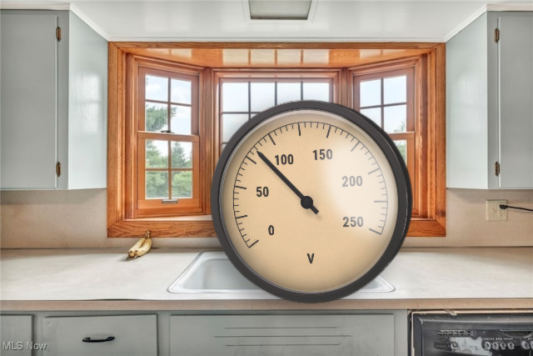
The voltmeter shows 85,V
